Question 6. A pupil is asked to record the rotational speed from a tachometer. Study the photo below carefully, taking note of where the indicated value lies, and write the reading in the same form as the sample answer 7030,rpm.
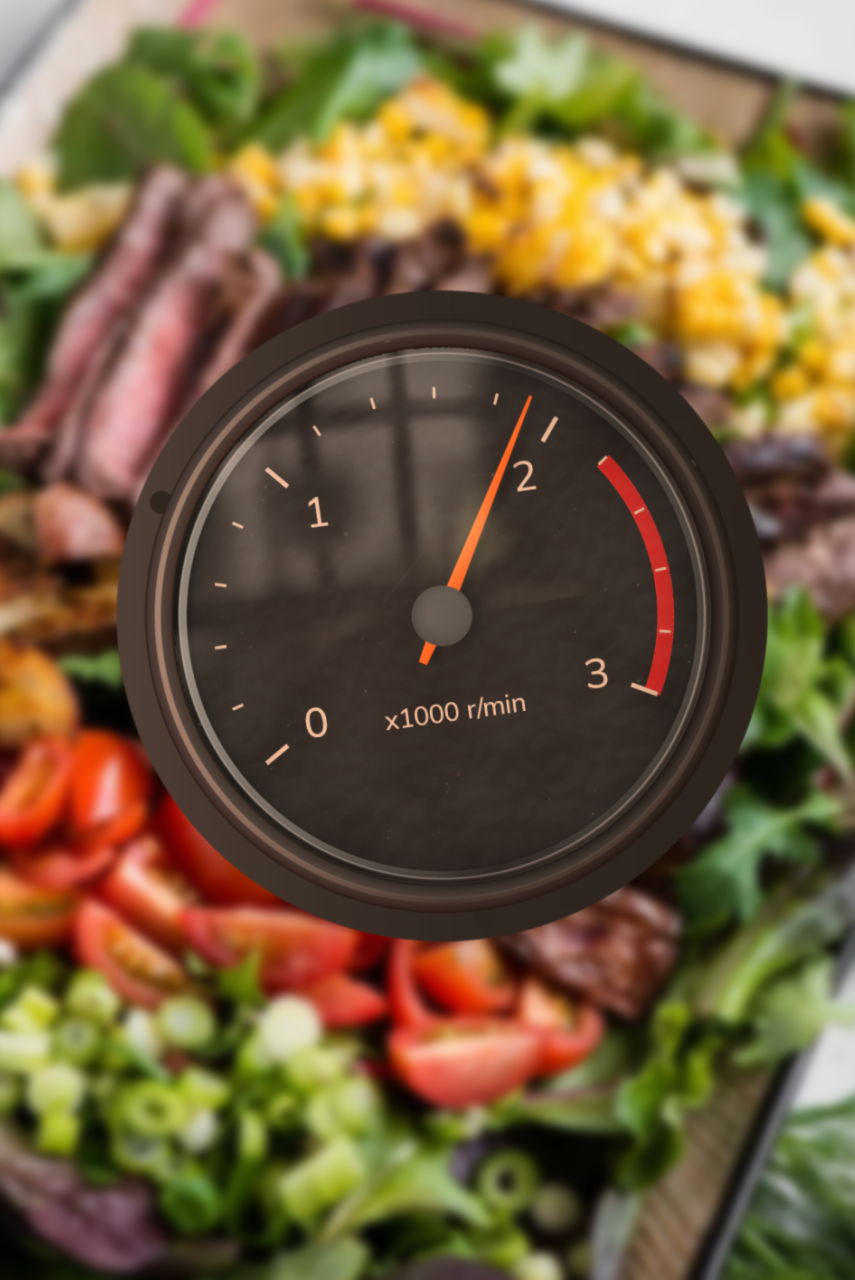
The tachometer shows 1900,rpm
